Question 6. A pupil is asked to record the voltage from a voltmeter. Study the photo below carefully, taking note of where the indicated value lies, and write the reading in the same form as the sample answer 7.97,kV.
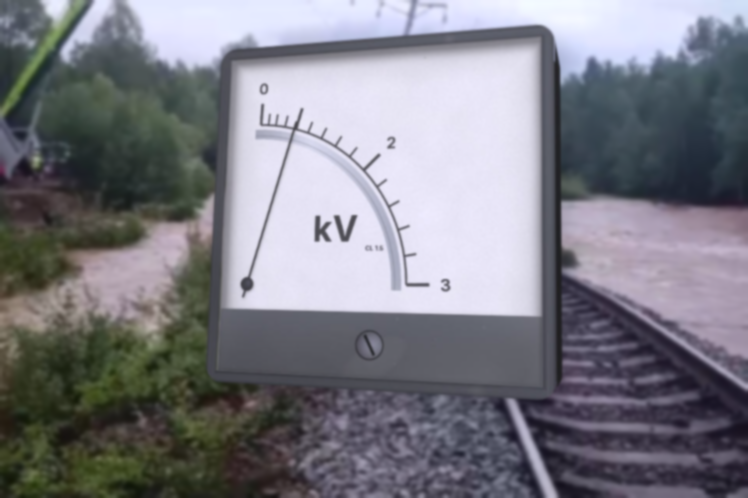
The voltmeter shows 1,kV
